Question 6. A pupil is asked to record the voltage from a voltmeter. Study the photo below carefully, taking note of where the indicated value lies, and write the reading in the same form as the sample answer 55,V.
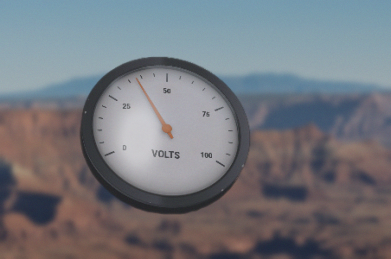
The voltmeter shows 37.5,V
